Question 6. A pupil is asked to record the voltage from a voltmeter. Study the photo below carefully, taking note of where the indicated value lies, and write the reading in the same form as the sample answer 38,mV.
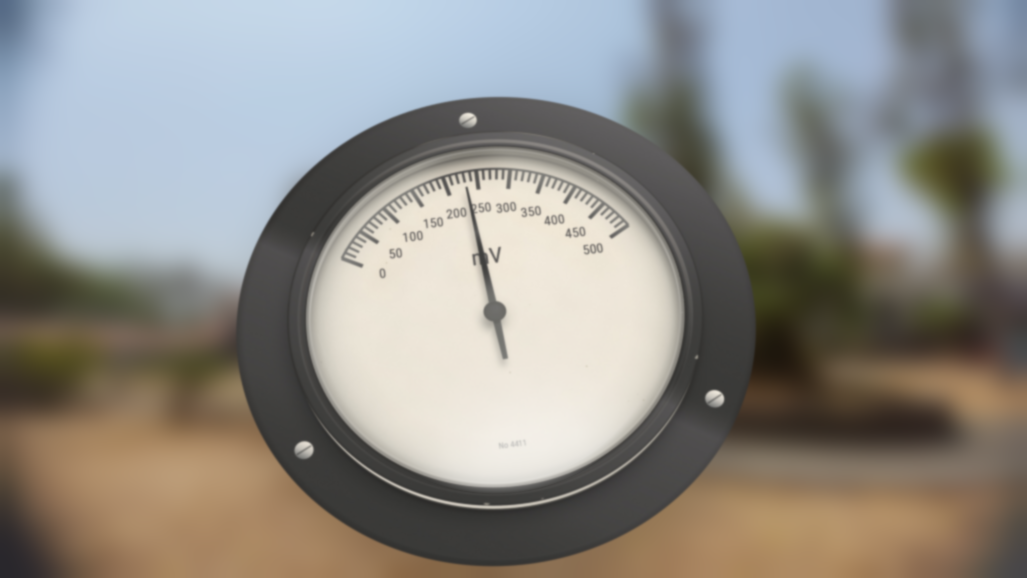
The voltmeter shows 230,mV
